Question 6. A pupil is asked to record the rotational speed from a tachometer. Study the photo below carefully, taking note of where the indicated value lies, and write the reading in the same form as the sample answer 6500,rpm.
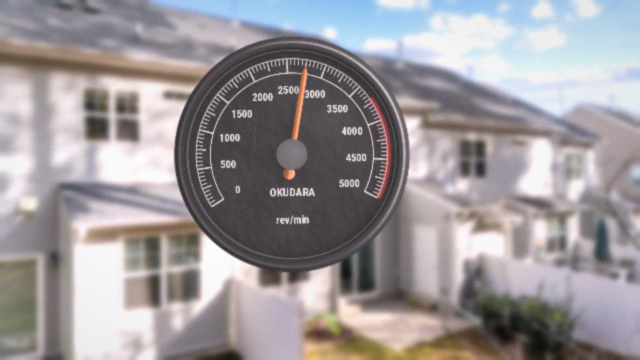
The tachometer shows 2750,rpm
